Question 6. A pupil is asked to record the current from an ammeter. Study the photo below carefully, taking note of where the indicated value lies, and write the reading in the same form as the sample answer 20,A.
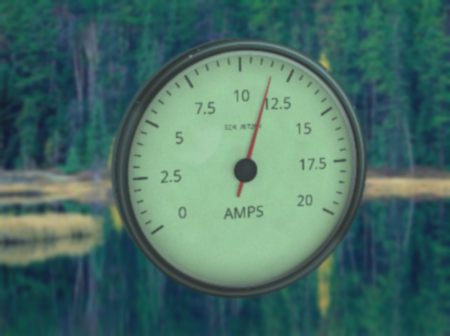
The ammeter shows 11.5,A
